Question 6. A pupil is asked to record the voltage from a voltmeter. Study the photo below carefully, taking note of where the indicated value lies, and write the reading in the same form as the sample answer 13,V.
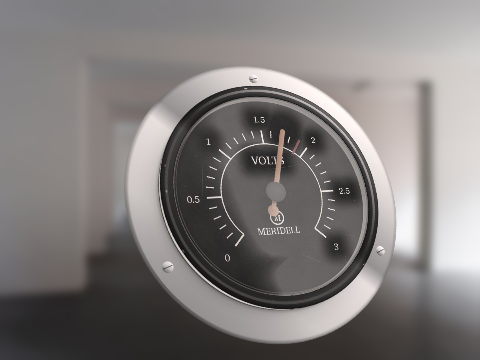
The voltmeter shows 1.7,V
